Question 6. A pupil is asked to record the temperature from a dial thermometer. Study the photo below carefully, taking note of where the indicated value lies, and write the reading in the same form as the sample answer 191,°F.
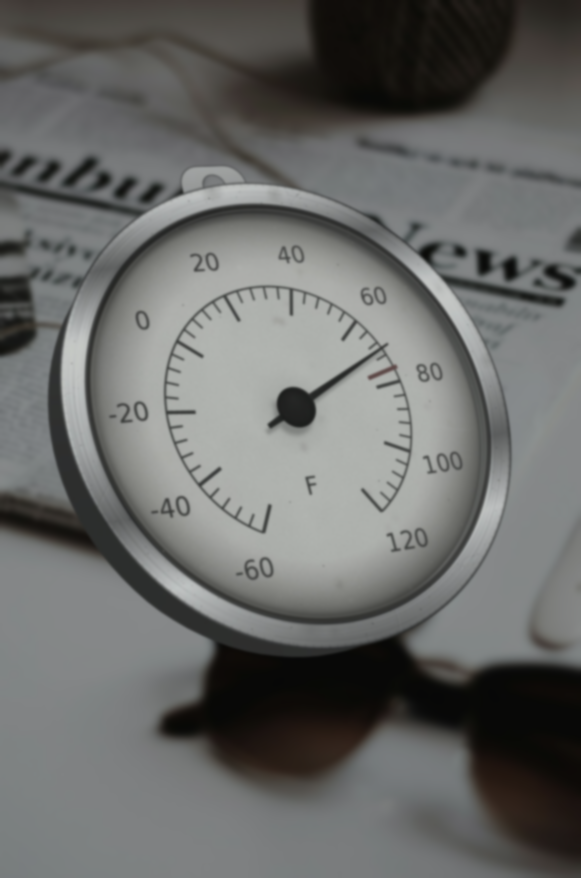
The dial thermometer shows 70,°F
